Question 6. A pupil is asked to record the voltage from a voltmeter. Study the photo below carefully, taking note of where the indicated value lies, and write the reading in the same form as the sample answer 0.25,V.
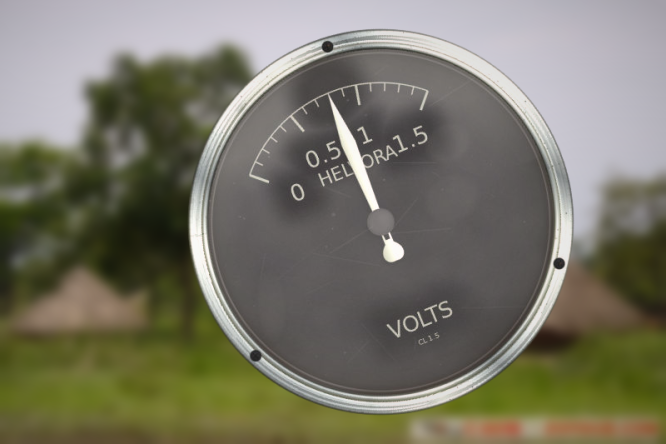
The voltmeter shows 0.8,V
